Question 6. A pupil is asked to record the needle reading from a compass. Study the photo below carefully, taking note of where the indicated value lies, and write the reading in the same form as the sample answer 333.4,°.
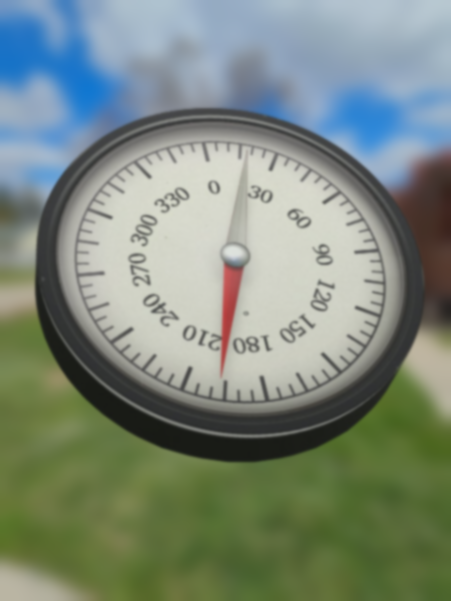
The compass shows 197.5,°
